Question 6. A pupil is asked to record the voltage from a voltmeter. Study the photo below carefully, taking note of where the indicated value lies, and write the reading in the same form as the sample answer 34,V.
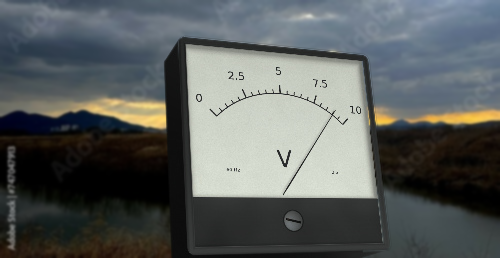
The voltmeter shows 9,V
